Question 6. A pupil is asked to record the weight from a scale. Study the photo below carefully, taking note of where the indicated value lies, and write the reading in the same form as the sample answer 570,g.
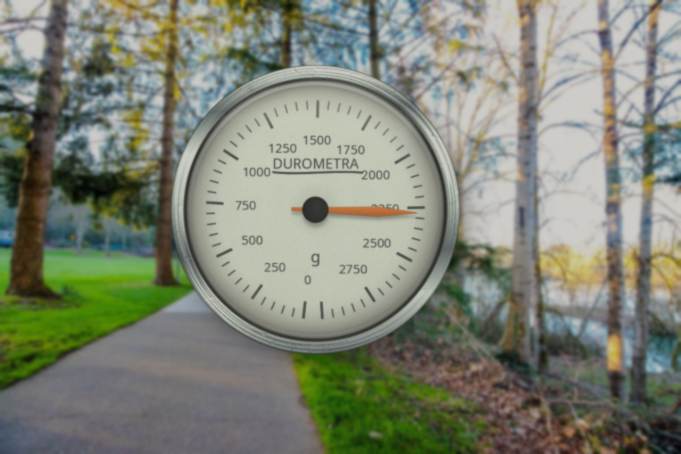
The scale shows 2275,g
